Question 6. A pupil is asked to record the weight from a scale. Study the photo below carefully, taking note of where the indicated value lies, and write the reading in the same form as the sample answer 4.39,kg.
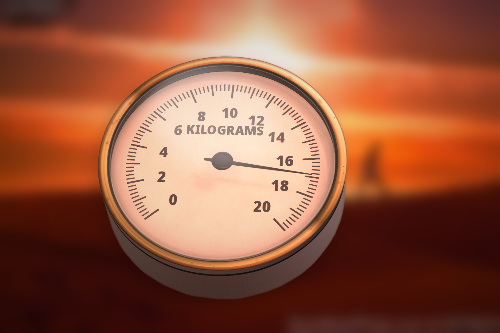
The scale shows 17,kg
